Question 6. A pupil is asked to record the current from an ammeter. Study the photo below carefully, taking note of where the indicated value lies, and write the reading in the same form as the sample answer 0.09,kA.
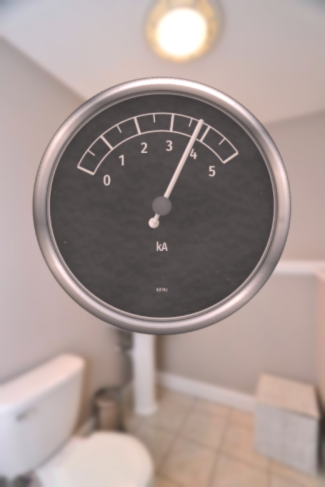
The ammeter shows 3.75,kA
